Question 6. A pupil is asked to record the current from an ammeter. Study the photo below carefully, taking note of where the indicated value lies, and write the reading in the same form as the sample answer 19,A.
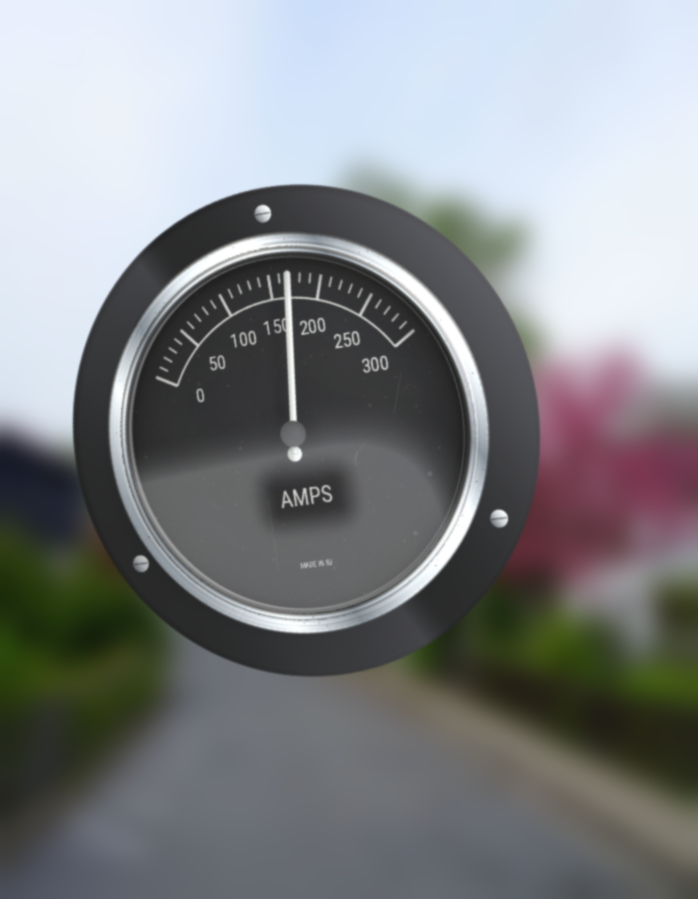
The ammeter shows 170,A
